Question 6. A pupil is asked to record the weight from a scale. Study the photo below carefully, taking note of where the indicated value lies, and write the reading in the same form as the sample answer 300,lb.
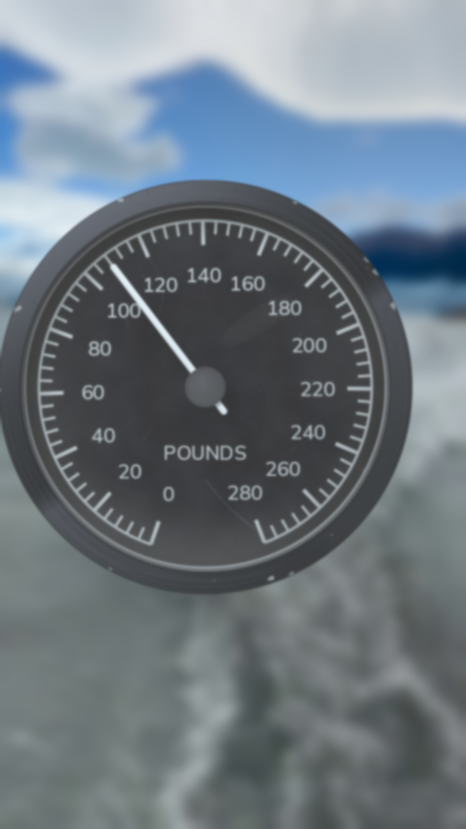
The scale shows 108,lb
